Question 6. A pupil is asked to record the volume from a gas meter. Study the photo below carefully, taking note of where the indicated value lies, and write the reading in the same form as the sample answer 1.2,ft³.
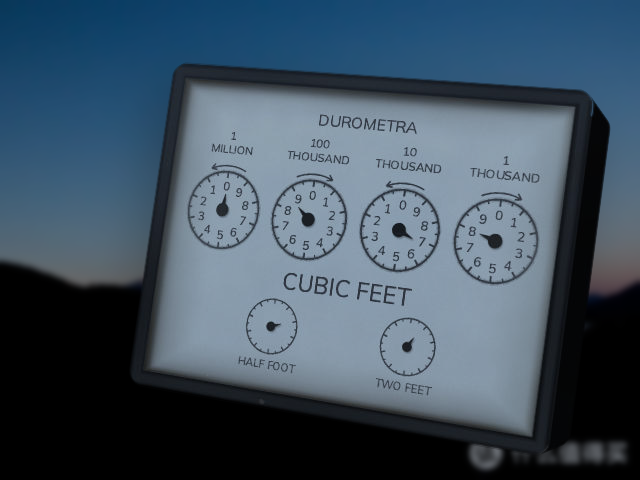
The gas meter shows 986800,ft³
